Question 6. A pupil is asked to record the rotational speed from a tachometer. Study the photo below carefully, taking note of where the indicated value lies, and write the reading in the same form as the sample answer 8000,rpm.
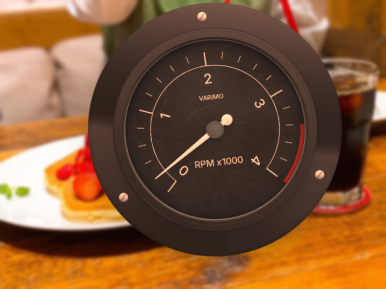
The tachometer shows 200,rpm
